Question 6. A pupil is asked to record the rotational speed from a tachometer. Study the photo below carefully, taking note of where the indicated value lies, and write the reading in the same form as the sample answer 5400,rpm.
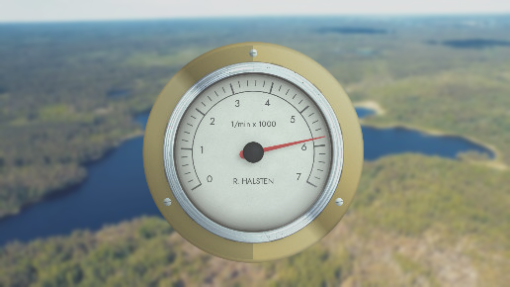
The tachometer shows 5800,rpm
